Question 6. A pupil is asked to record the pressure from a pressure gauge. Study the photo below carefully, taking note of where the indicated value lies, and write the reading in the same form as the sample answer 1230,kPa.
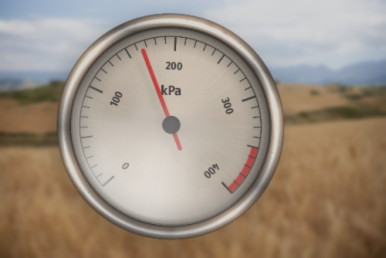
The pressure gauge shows 165,kPa
